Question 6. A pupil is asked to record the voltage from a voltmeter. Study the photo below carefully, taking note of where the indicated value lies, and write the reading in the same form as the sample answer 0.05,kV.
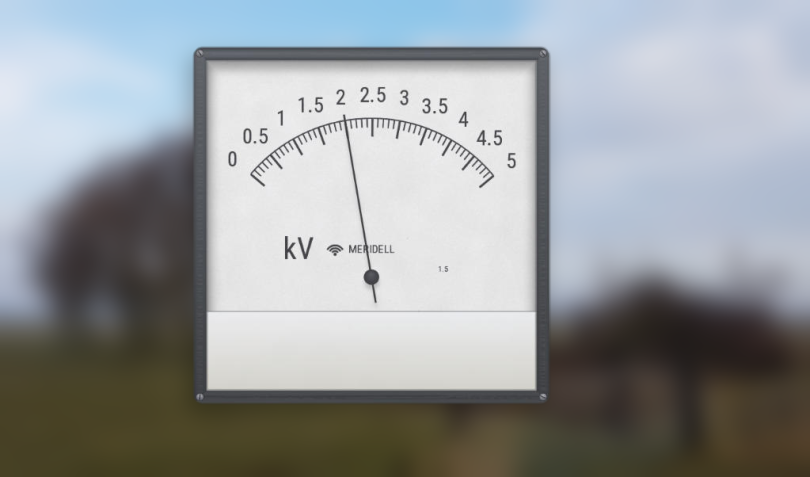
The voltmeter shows 2,kV
